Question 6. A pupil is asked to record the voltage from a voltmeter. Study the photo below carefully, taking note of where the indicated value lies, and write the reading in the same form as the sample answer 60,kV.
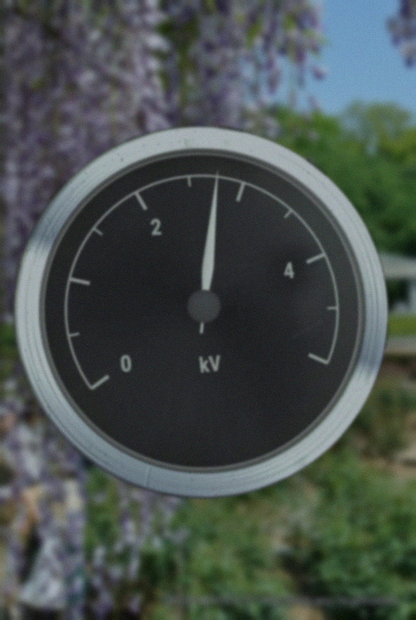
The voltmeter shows 2.75,kV
